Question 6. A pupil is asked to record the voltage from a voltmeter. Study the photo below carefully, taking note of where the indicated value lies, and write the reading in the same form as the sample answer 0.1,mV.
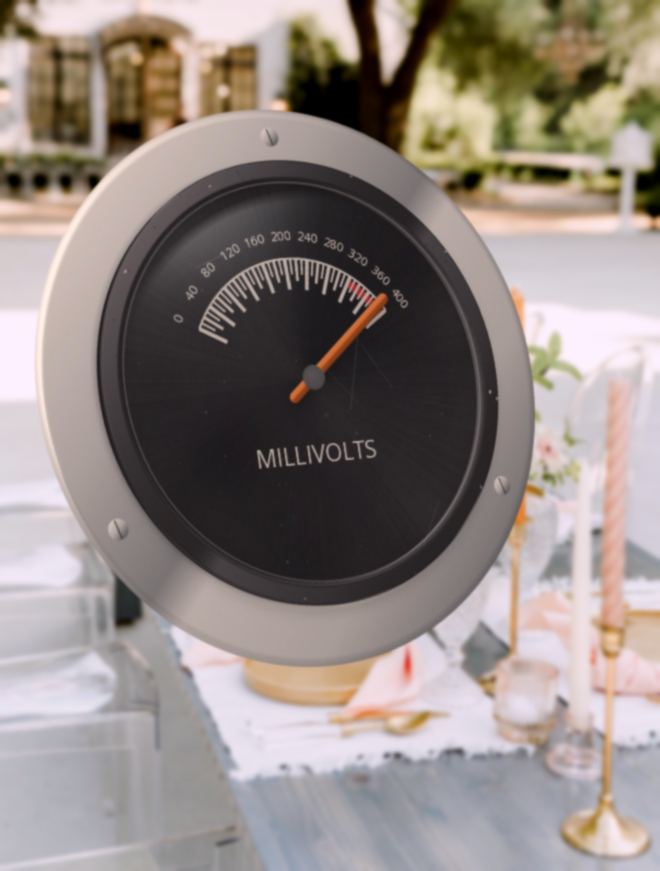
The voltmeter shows 380,mV
